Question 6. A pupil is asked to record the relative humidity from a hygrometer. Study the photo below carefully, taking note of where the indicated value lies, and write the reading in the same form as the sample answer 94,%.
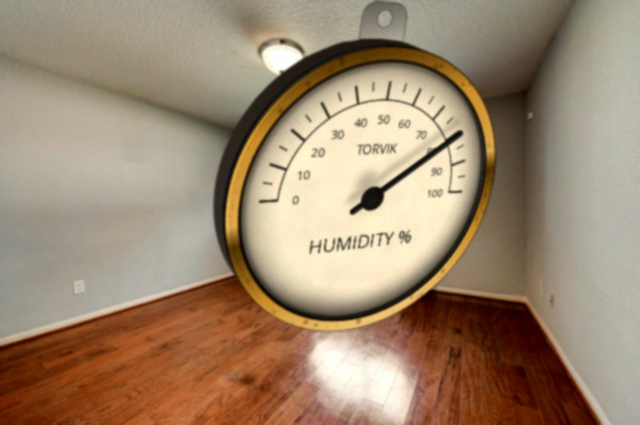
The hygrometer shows 80,%
